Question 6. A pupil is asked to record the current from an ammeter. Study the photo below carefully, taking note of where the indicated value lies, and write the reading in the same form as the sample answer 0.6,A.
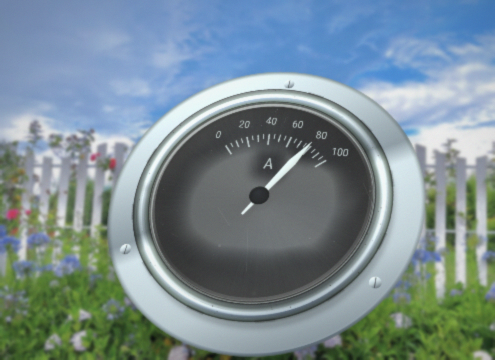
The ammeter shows 80,A
